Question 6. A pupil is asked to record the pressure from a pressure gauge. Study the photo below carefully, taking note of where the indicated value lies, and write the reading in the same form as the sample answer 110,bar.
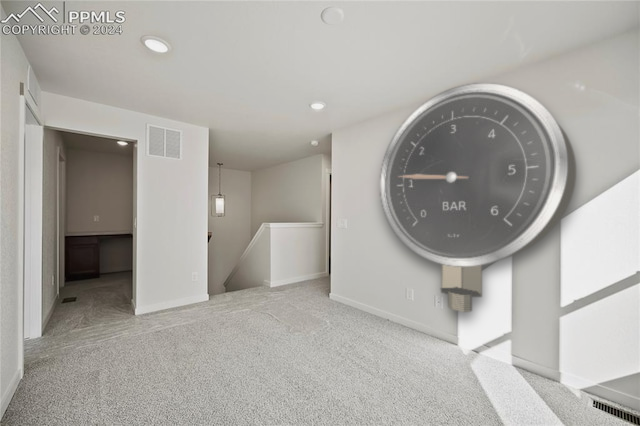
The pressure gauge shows 1.2,bar
